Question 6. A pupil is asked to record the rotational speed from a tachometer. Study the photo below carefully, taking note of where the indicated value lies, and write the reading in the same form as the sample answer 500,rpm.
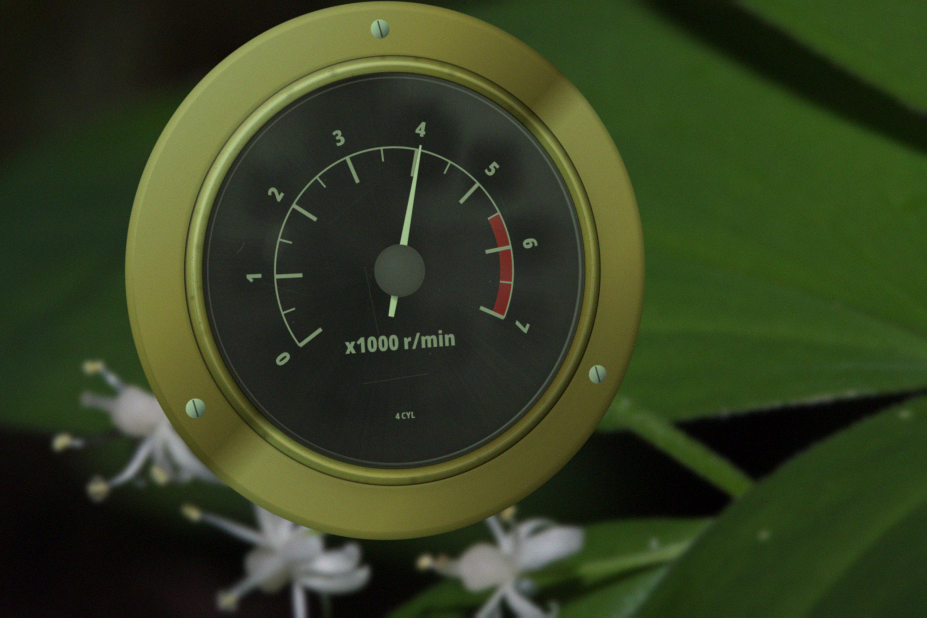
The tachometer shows 4000,rpm
